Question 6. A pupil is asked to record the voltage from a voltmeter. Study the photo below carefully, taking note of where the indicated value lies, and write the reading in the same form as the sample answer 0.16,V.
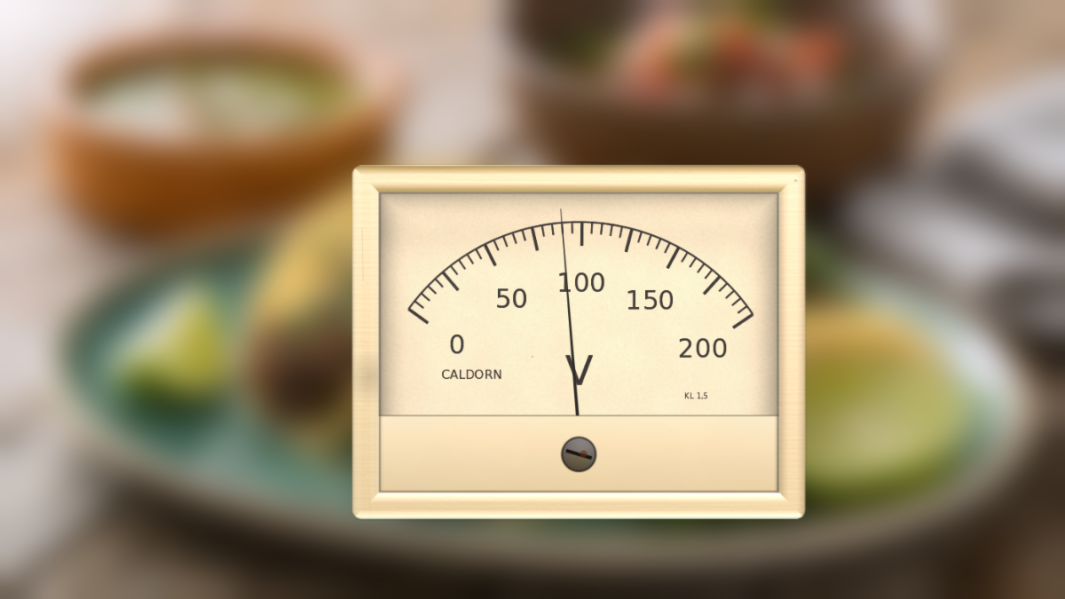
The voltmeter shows 90,V
